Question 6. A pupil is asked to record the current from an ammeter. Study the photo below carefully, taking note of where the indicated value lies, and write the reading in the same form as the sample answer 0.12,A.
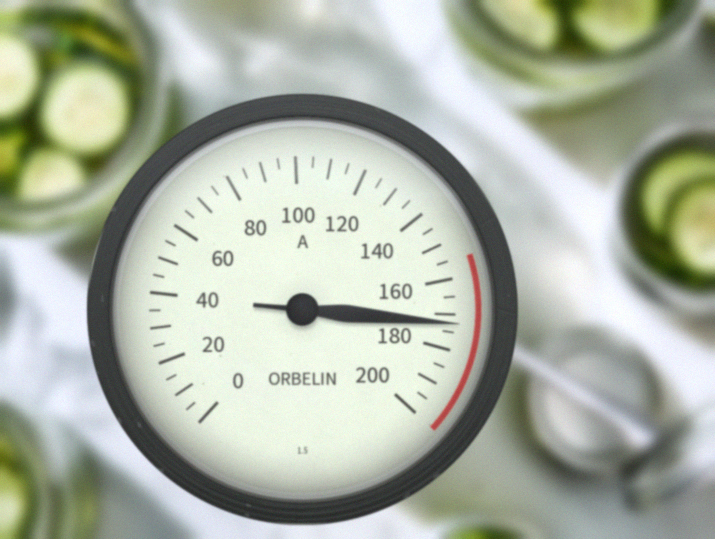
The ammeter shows 172.5,A
